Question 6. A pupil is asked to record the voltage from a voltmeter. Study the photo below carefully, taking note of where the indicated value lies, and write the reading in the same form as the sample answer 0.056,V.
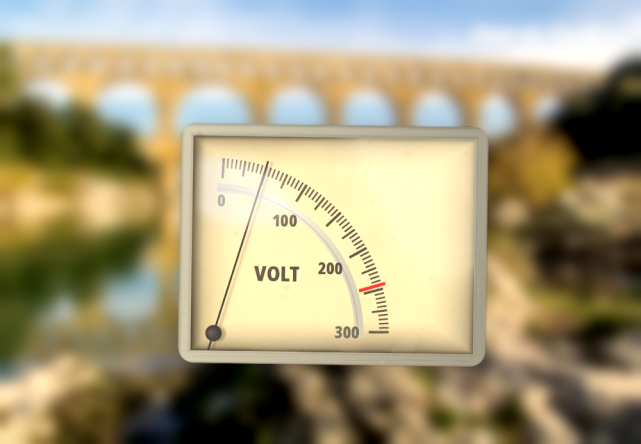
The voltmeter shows 50,V
